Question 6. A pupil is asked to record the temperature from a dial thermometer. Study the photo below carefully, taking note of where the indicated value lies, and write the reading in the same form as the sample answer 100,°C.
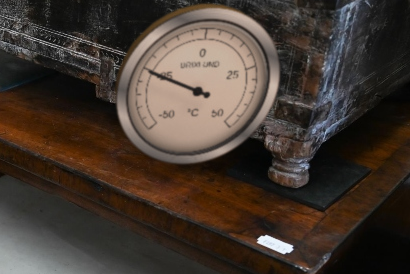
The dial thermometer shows -25,°C
